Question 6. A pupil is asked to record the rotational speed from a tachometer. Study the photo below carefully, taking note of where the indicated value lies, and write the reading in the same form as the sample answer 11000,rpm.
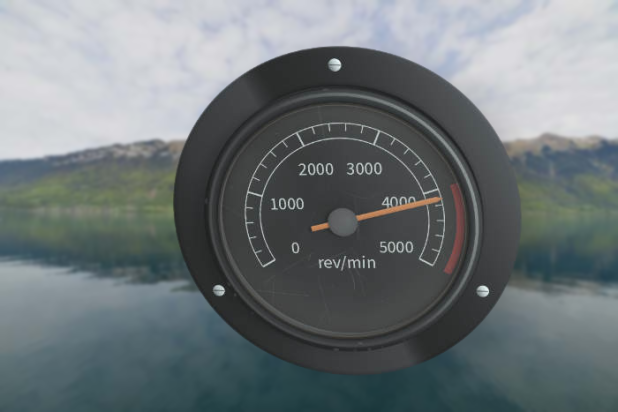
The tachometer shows 4100,rpm
